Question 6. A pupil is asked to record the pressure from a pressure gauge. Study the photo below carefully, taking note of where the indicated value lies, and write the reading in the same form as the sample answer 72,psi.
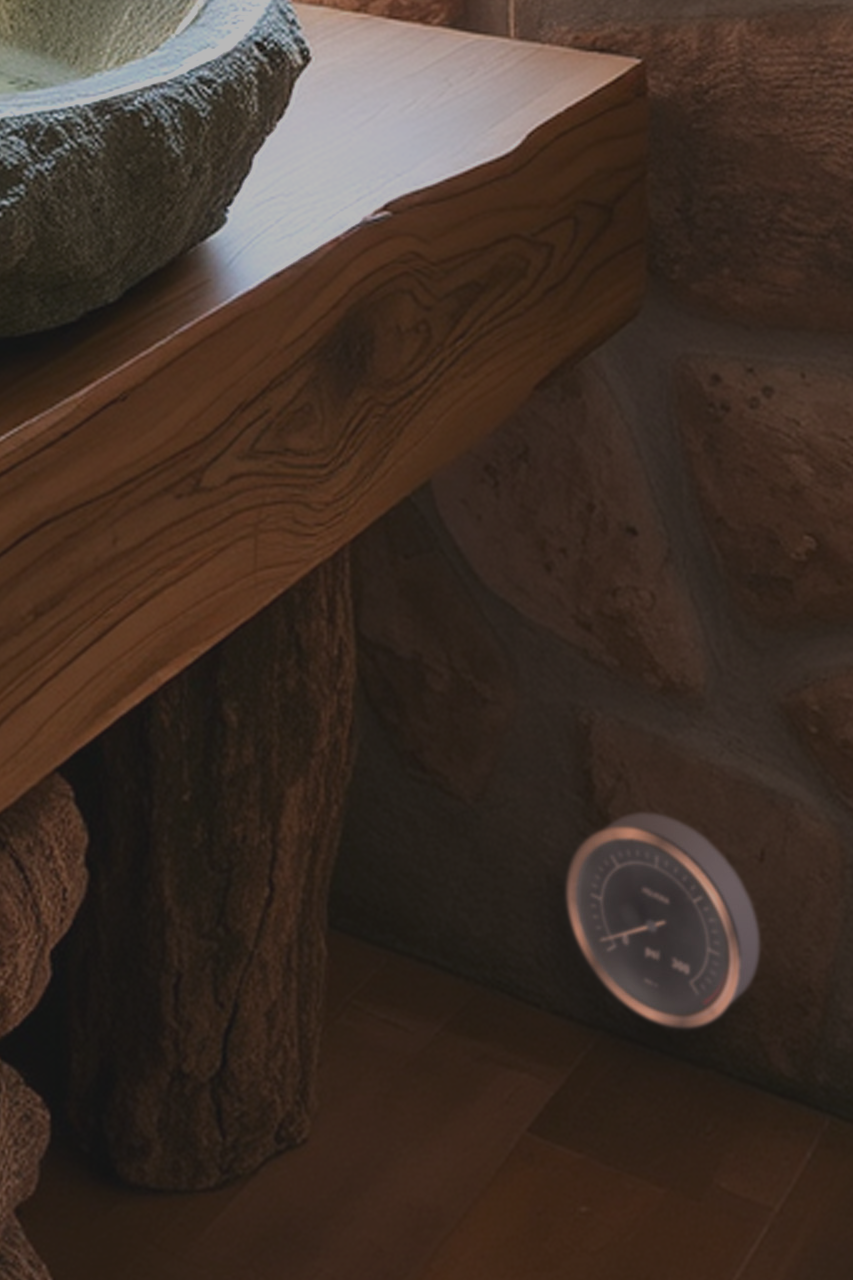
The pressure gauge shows 10,psi
